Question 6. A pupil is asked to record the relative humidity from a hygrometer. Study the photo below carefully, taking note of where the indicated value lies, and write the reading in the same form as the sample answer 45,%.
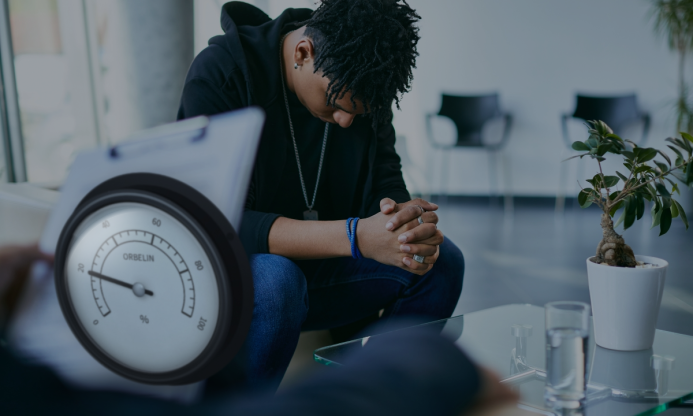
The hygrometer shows 20,%
